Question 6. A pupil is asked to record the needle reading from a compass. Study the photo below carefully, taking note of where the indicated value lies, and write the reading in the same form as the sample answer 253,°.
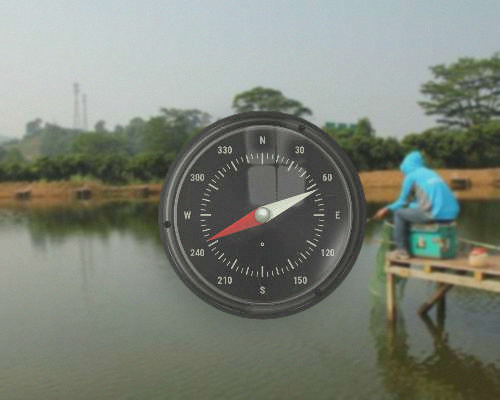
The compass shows 245,°
